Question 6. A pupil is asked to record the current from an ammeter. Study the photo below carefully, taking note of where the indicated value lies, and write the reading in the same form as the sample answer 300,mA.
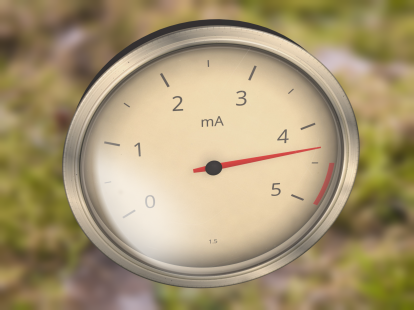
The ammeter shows 4.25,mA
